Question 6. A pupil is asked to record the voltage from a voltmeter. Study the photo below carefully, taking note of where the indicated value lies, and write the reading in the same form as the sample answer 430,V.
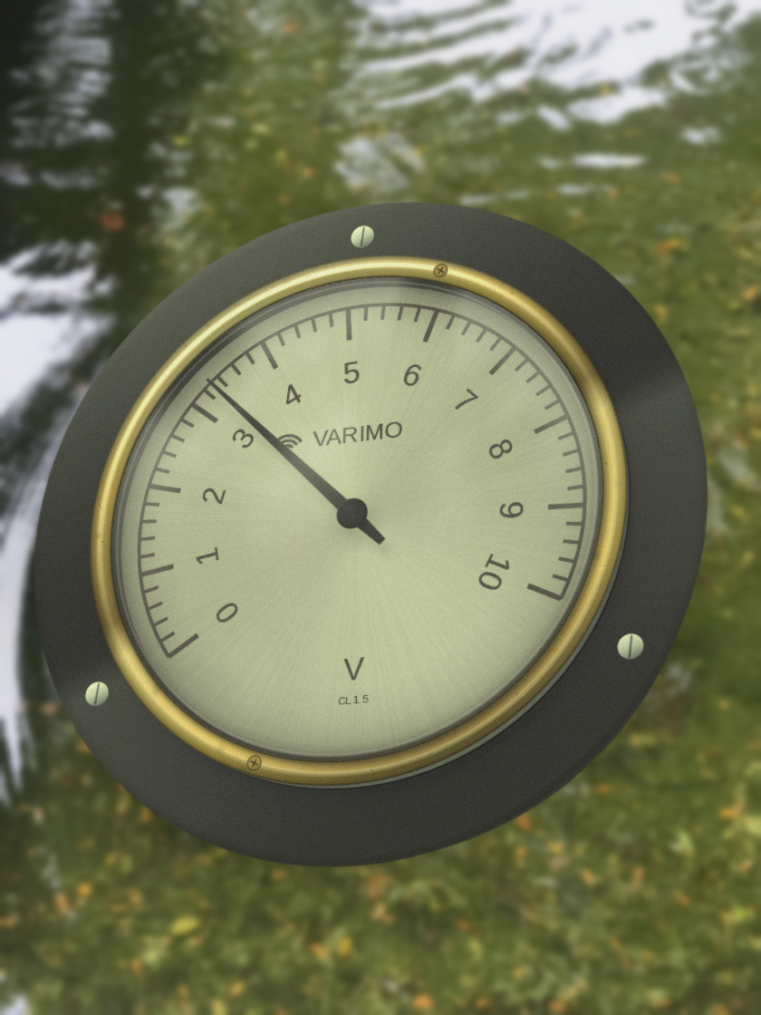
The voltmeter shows 3.3,V
